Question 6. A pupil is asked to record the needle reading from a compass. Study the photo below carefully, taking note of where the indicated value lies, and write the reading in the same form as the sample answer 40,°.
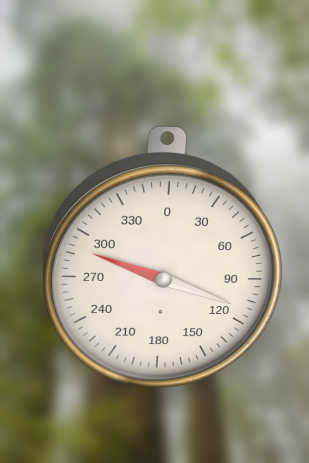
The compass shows 290,°
